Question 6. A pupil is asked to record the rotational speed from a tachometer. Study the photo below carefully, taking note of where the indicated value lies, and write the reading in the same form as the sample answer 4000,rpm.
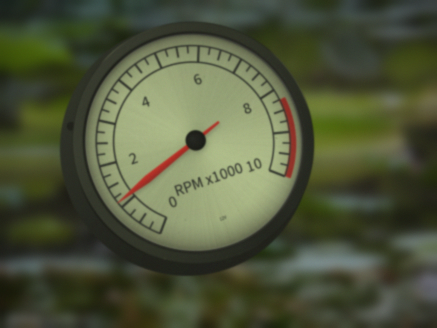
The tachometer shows 1125,rpm
